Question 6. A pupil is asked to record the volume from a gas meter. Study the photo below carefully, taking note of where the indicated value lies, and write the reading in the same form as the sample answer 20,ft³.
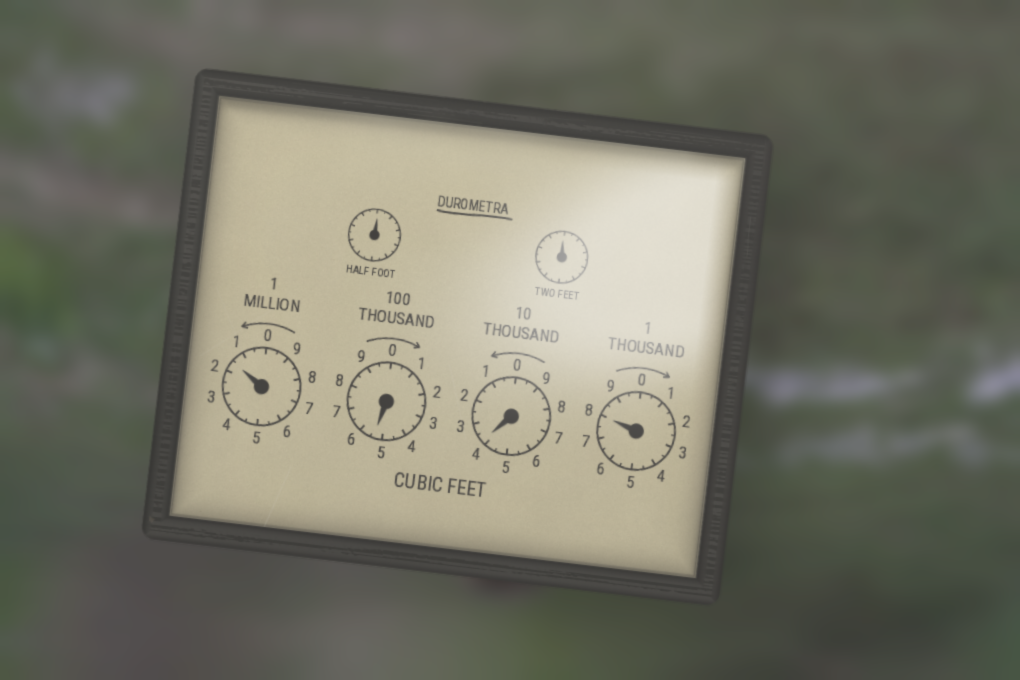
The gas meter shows 153800,ft³
